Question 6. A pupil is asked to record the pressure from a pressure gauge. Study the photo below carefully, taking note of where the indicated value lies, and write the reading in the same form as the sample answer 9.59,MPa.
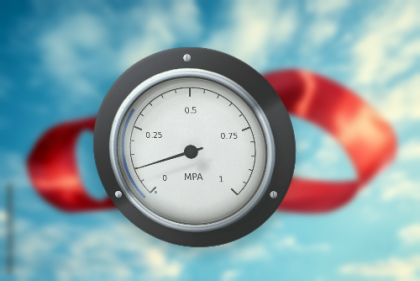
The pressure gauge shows 0.1,MPa
